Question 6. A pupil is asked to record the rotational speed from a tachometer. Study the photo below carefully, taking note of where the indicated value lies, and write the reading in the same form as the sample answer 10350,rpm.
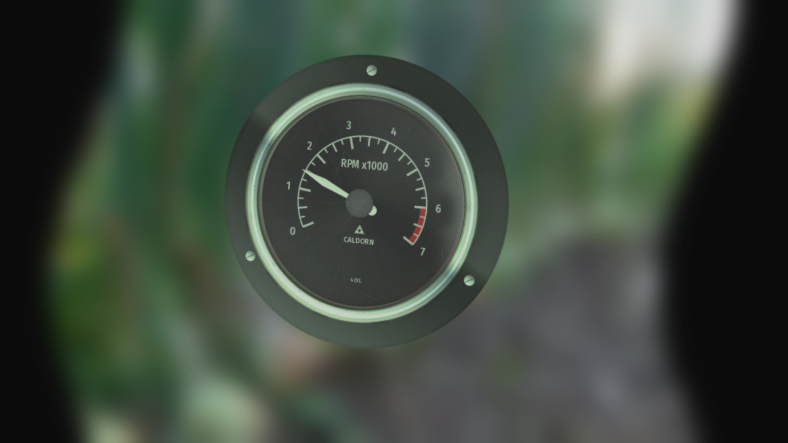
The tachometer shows 1500,rpm
